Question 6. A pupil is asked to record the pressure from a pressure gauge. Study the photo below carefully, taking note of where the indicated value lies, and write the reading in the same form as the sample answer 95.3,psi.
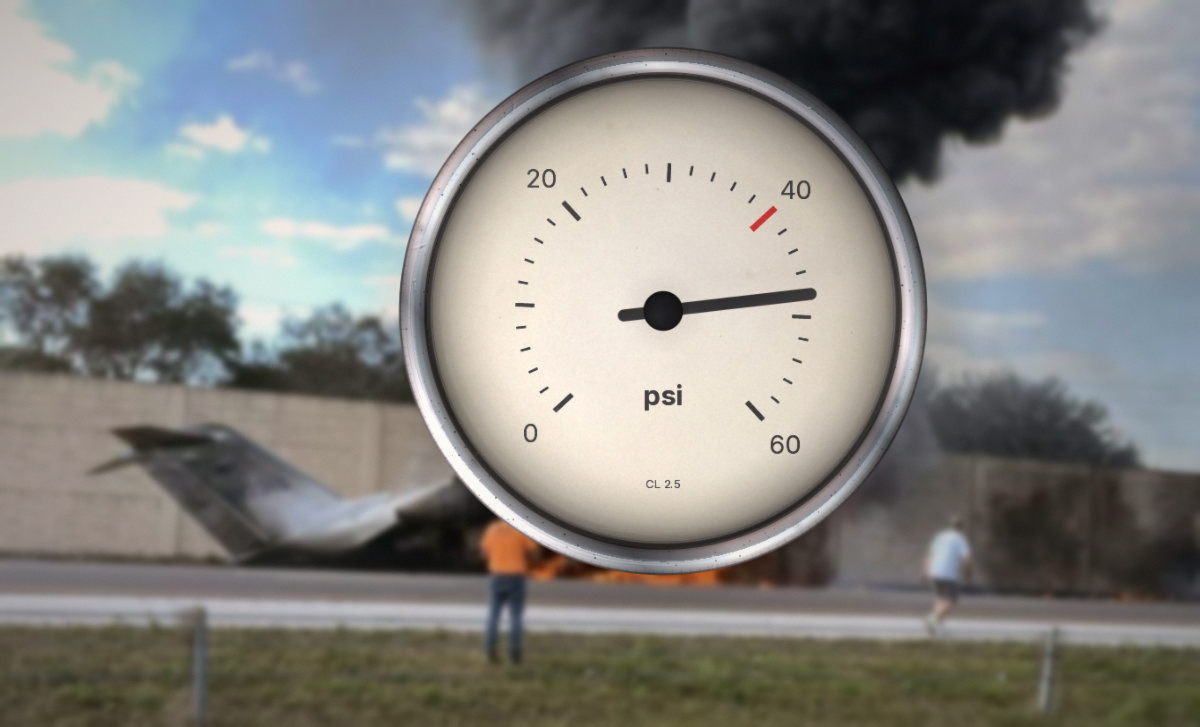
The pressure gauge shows 48,psi
